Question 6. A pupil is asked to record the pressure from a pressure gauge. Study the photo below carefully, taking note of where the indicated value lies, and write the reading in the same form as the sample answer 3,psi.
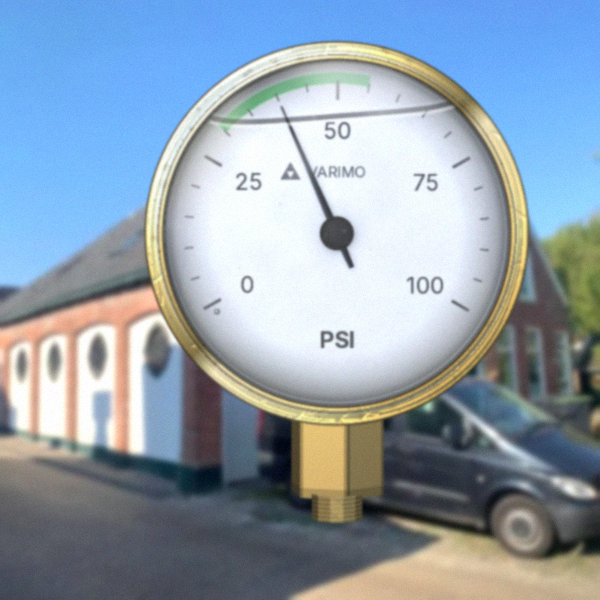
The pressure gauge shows 40,psi
